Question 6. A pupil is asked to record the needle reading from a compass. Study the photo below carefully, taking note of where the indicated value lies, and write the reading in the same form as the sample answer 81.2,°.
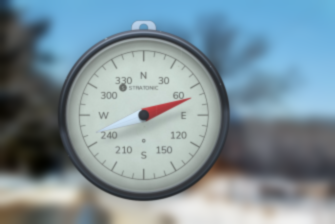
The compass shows 70,°
